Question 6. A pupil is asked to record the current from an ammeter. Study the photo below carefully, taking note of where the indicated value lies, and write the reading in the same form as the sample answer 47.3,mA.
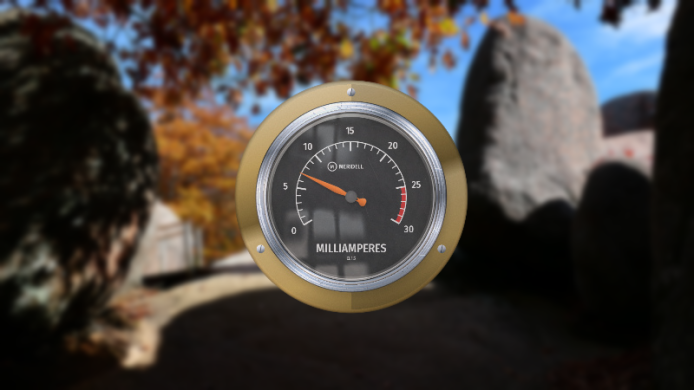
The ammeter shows 7,mA
